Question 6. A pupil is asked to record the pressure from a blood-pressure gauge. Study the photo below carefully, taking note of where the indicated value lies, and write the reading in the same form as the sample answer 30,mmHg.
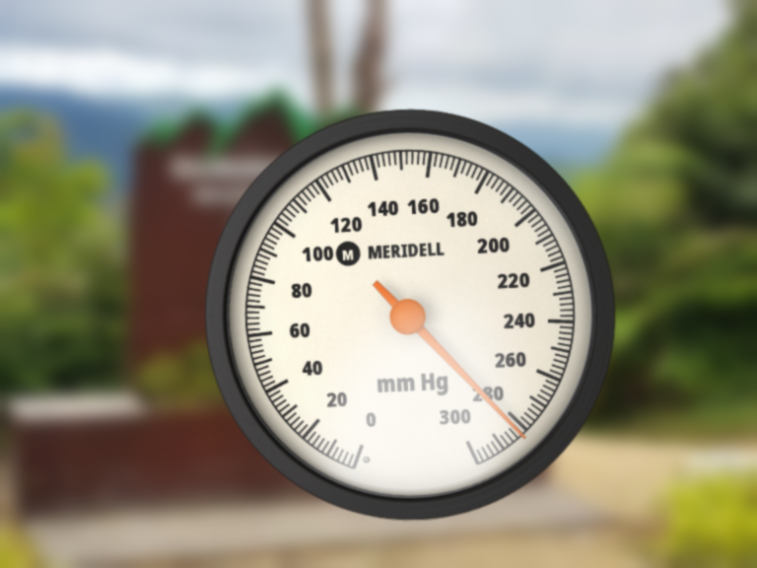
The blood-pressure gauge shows 282,mmHg
